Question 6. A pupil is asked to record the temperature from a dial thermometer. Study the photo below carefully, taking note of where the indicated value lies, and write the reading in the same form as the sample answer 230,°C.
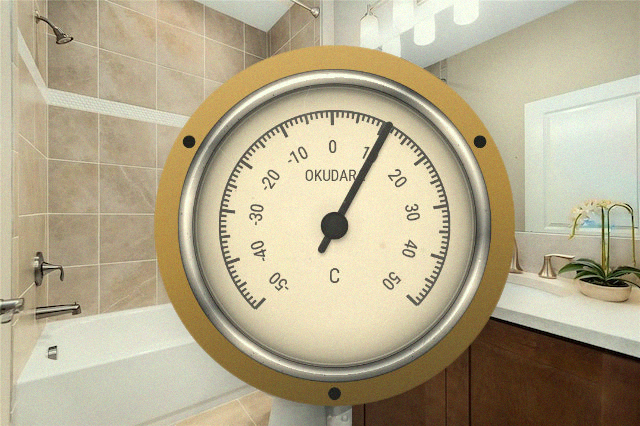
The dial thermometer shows 11,°C
